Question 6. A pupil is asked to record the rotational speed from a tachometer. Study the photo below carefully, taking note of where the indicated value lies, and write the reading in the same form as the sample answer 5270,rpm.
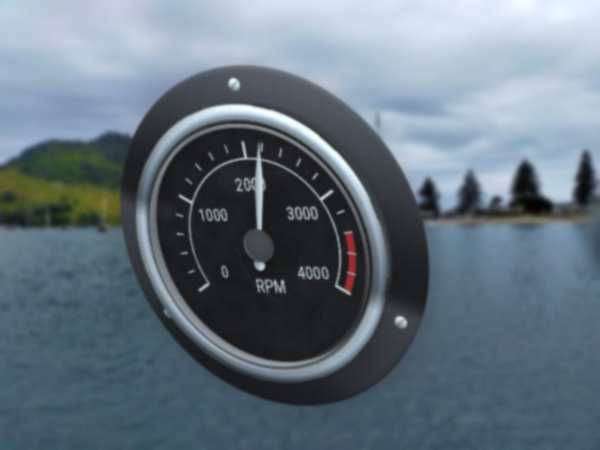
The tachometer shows 2200,rpm
